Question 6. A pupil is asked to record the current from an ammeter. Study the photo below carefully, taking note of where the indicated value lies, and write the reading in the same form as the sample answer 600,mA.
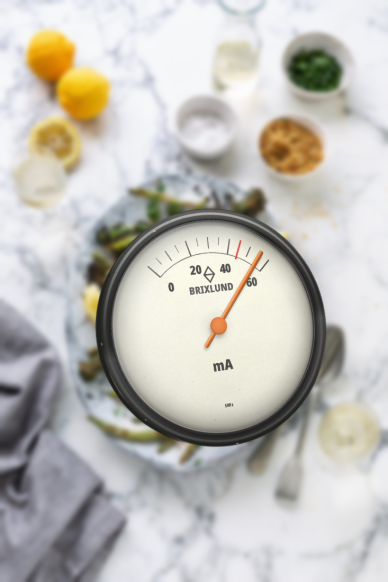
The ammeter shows 55,mA
